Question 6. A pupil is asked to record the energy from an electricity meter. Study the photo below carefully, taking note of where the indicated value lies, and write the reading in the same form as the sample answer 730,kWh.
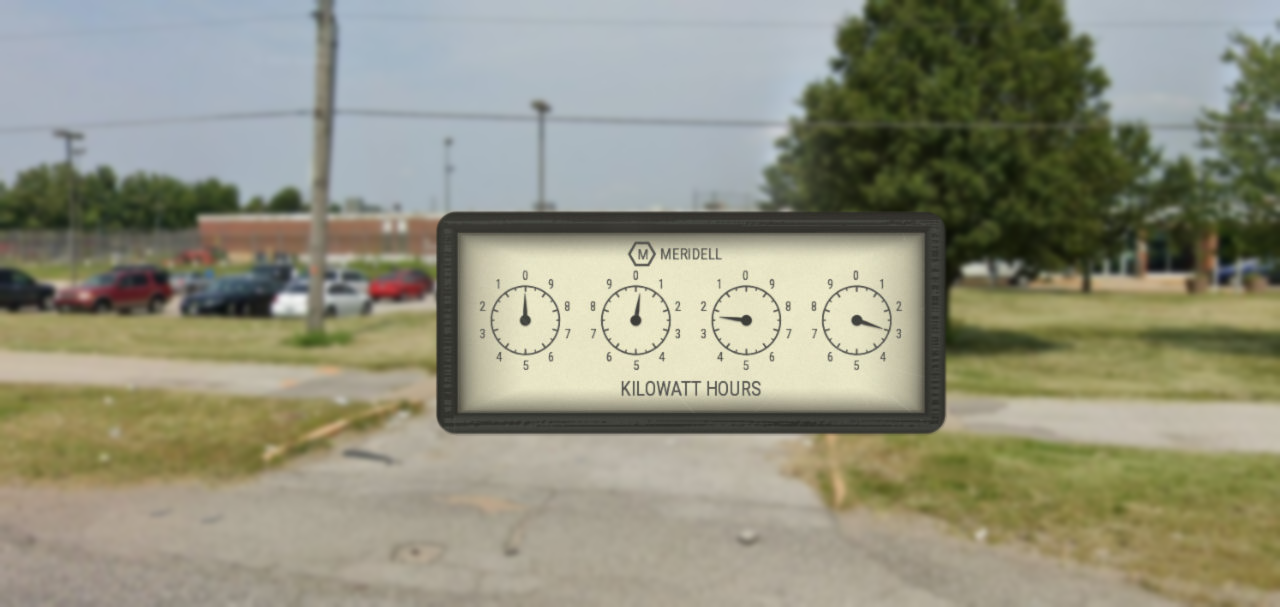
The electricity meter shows 23,kWh
